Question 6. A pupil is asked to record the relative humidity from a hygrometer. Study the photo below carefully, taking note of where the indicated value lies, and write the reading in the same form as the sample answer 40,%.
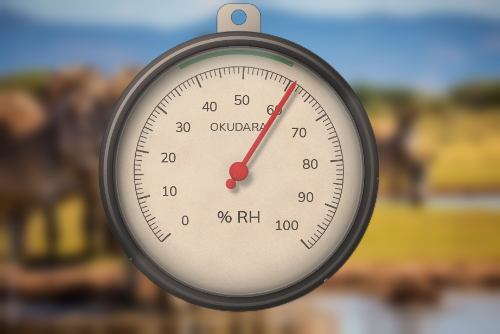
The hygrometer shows 61,%
